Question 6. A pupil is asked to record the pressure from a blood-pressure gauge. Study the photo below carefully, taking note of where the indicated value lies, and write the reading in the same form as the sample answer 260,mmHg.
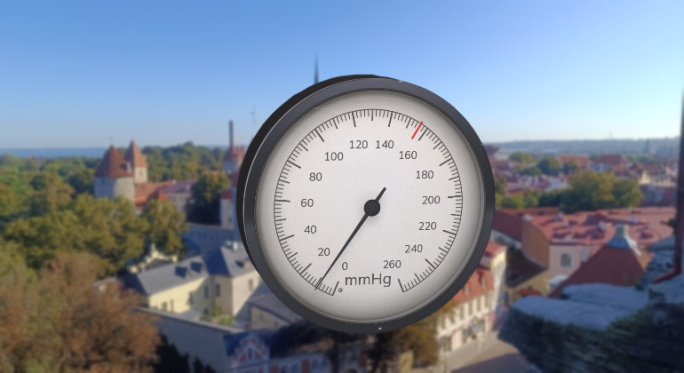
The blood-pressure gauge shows 10,mmHg
